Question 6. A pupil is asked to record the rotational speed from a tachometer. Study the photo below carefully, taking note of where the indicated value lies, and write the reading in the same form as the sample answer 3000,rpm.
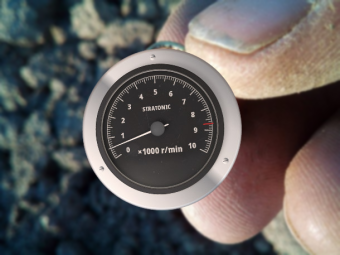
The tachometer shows 500,rpm
